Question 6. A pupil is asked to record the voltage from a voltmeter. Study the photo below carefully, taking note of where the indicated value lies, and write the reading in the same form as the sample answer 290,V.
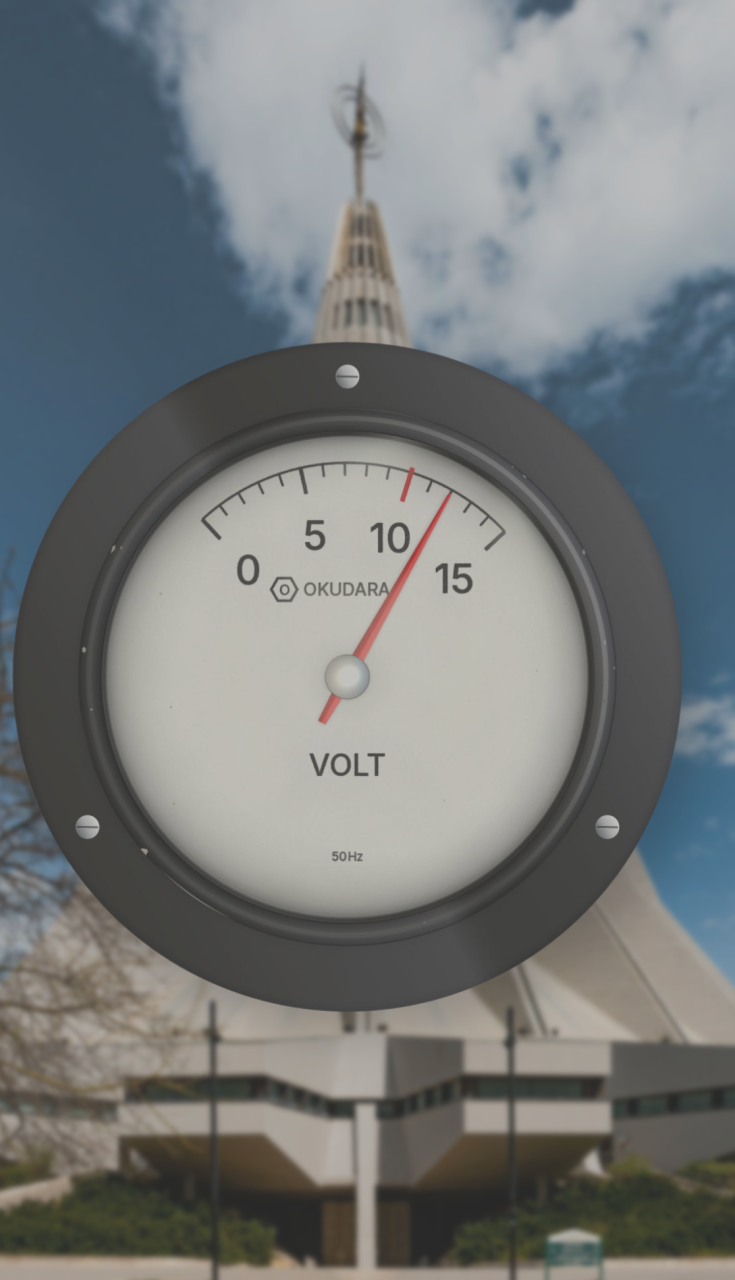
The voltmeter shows 12,V
